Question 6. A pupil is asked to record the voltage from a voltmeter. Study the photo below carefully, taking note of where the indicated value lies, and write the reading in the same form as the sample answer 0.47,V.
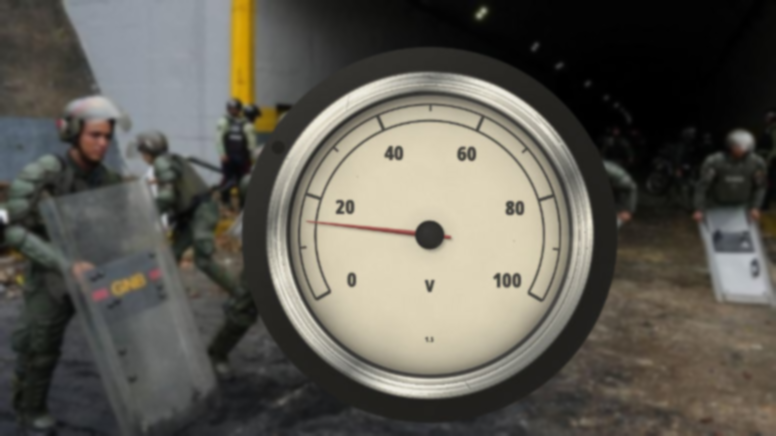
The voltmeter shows 15,V
